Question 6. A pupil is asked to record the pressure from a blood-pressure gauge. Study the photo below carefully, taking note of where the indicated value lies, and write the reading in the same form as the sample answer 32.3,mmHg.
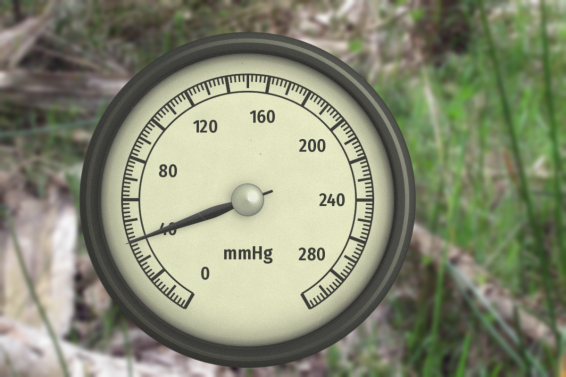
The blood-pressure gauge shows 40,mmHg
